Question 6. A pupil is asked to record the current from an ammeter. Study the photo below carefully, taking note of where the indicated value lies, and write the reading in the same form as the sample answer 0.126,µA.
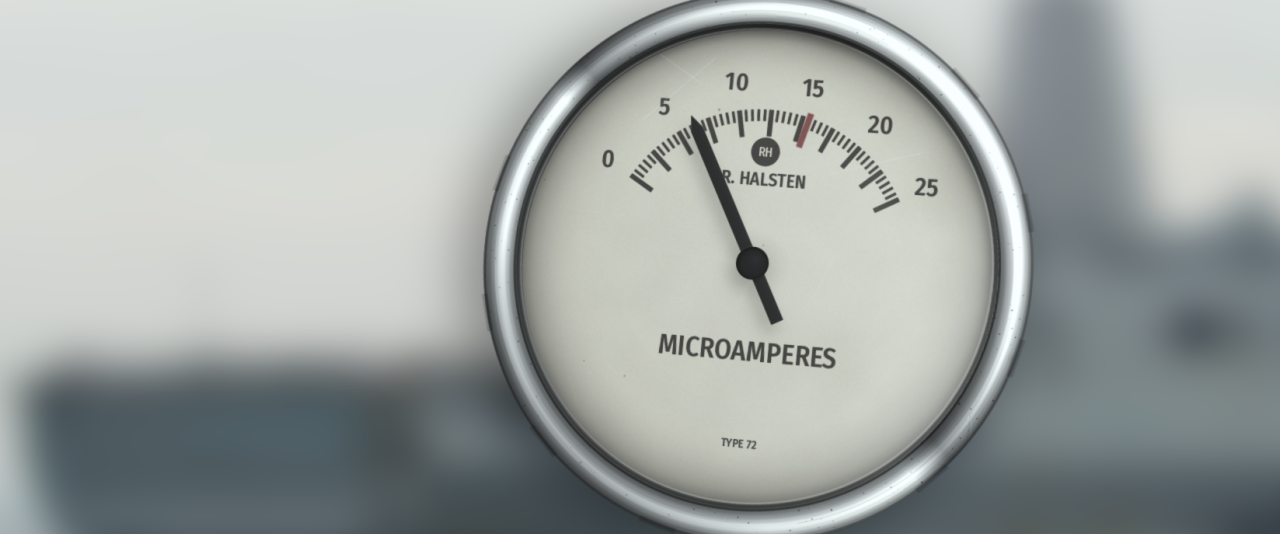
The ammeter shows 6.5,µA
